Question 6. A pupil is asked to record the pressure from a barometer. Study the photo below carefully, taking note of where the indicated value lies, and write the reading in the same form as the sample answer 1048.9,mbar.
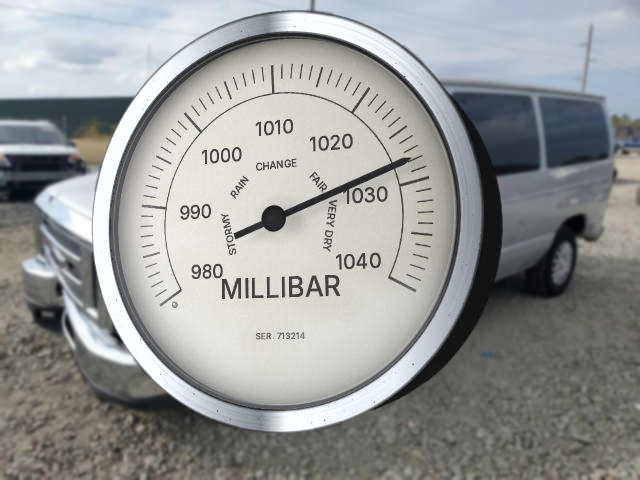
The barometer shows 1028,mbar
